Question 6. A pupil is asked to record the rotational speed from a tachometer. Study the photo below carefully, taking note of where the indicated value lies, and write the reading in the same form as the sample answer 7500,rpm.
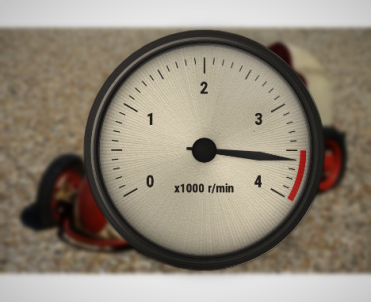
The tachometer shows 3600,rpm
